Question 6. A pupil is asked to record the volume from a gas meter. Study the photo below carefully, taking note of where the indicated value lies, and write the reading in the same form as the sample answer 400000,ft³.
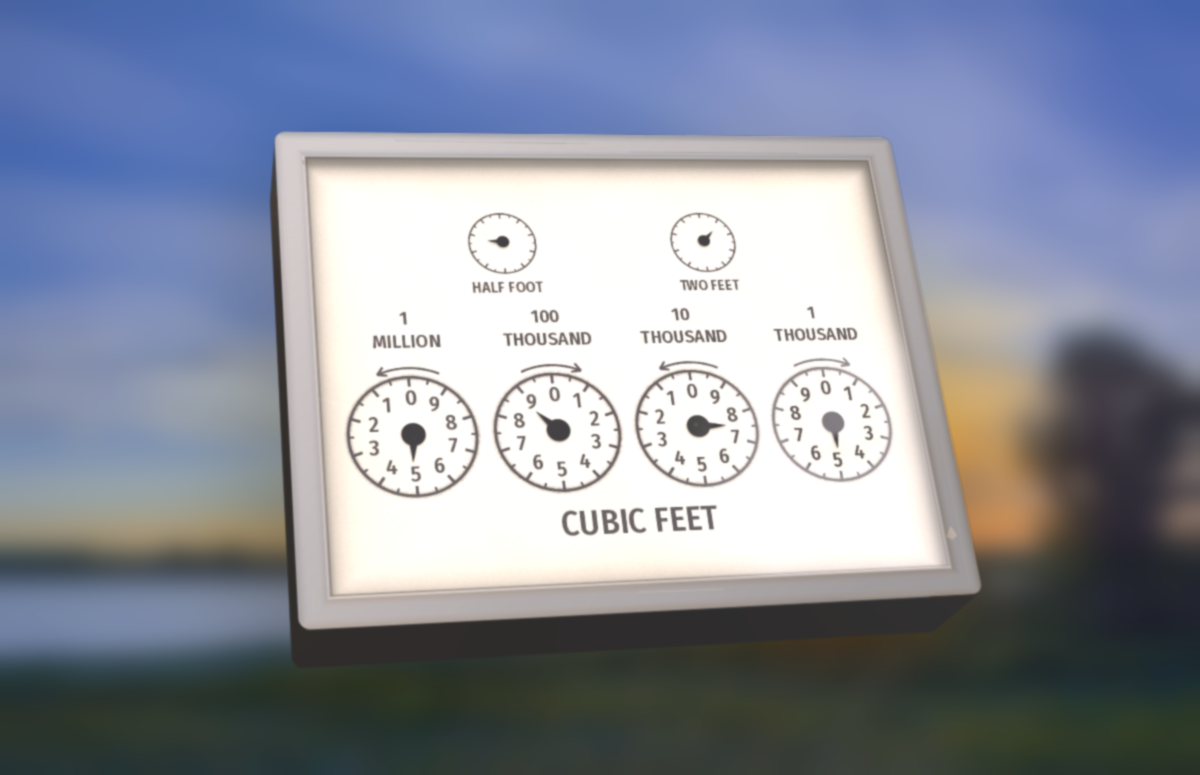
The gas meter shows 487500,ft³
